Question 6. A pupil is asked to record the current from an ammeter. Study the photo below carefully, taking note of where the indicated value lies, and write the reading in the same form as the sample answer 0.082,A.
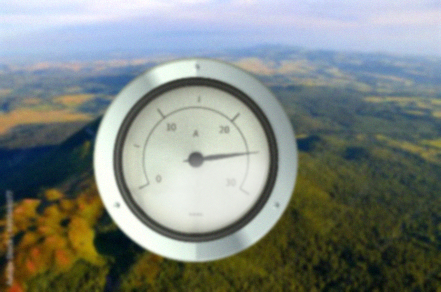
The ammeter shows 25,A
